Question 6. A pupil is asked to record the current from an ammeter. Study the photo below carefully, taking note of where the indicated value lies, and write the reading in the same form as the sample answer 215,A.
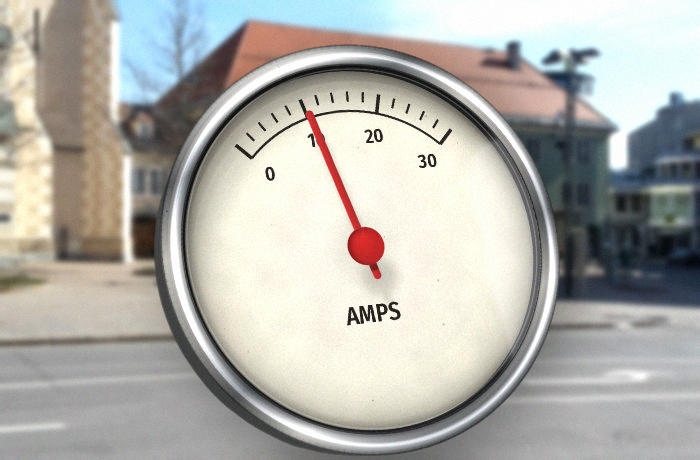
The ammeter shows 10,A
